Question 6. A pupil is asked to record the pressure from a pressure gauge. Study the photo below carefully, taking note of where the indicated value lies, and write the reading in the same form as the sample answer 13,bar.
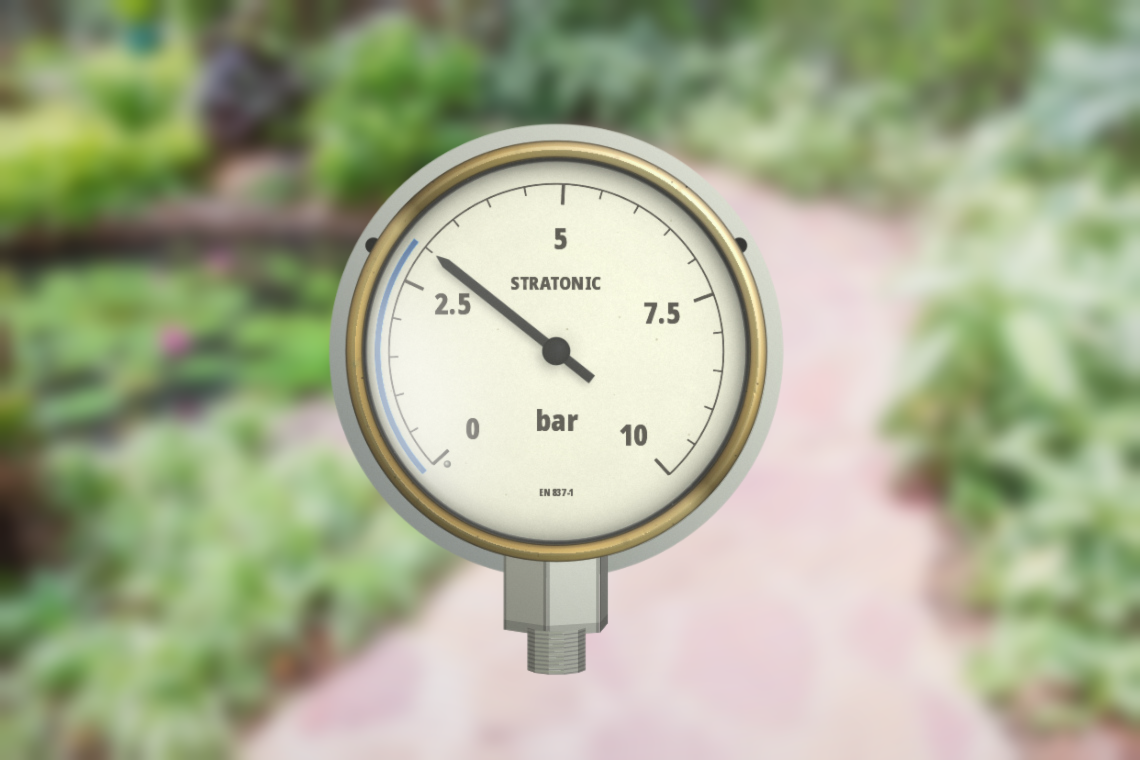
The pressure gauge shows 3,bar
